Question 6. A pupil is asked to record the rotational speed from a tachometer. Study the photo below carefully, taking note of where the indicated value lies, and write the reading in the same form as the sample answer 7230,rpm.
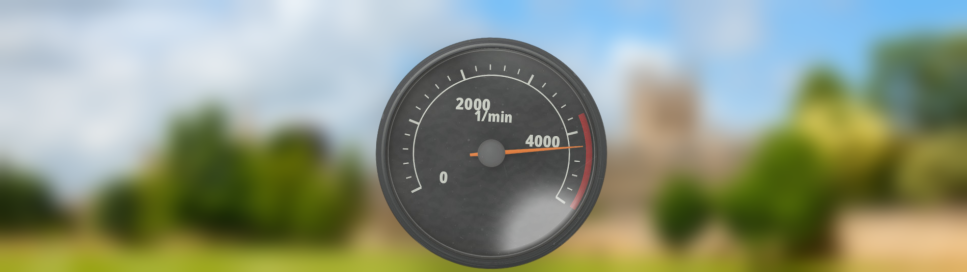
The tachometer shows 4200,rpm
